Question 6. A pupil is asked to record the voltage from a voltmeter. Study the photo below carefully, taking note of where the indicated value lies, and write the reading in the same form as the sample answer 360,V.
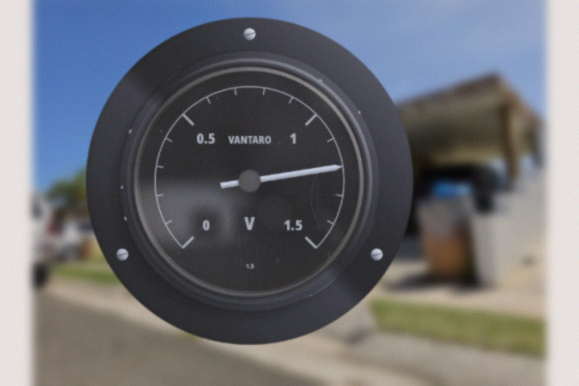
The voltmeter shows 1.2,V
